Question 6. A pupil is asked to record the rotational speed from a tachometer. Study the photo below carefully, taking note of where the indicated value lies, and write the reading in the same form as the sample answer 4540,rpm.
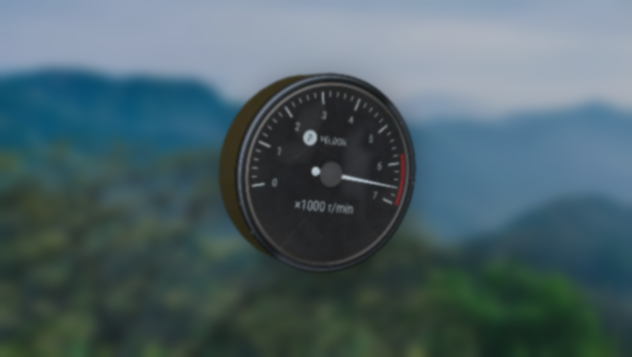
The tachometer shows 6600,rpm
